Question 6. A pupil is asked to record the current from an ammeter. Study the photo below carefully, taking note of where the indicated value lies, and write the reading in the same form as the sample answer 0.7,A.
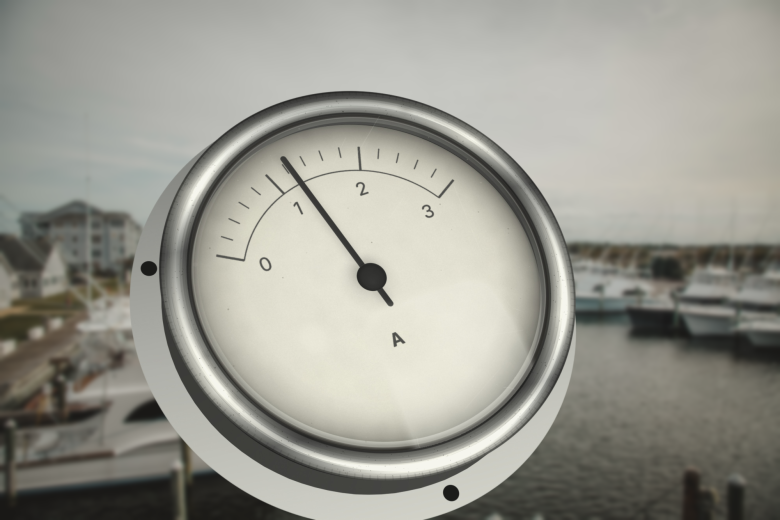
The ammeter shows 1.2,A
